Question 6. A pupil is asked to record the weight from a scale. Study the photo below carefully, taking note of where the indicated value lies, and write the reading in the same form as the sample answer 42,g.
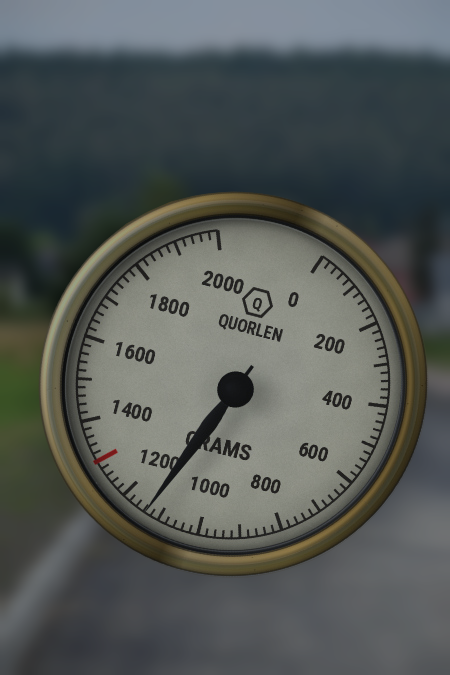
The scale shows 1140,g
